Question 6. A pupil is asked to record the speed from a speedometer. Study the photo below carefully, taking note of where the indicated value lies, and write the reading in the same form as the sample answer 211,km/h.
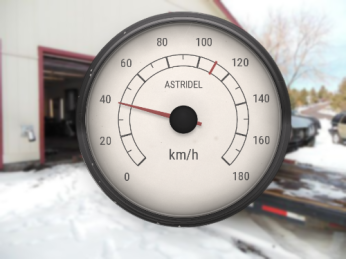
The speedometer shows 40,km/h
